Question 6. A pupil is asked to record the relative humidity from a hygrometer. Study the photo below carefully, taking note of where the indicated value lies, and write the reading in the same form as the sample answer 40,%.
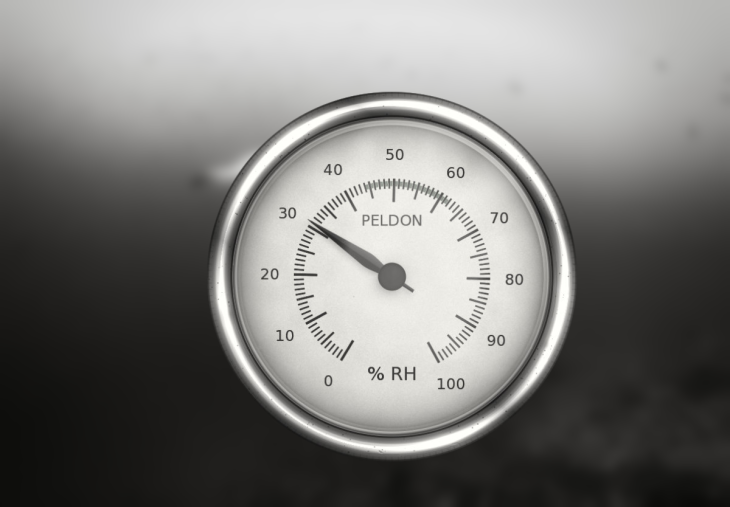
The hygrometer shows 31,%
